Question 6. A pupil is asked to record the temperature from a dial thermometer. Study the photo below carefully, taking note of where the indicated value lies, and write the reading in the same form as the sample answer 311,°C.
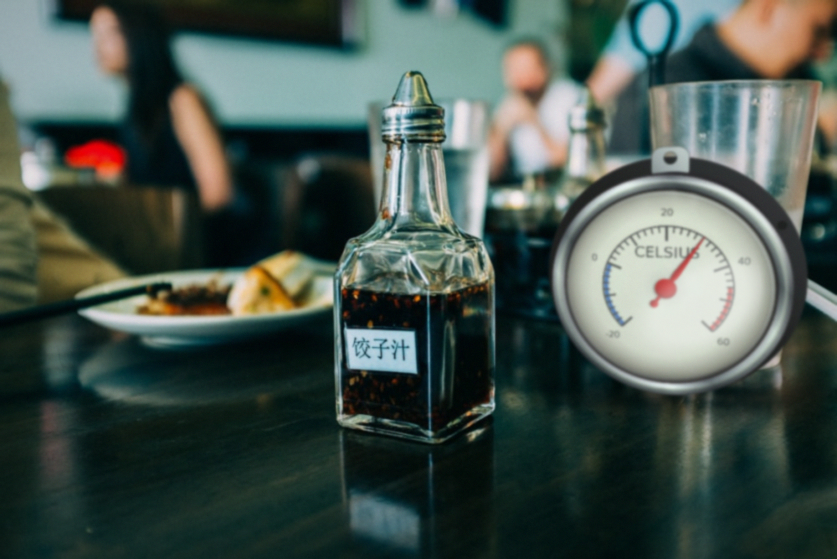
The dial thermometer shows 30,°C
